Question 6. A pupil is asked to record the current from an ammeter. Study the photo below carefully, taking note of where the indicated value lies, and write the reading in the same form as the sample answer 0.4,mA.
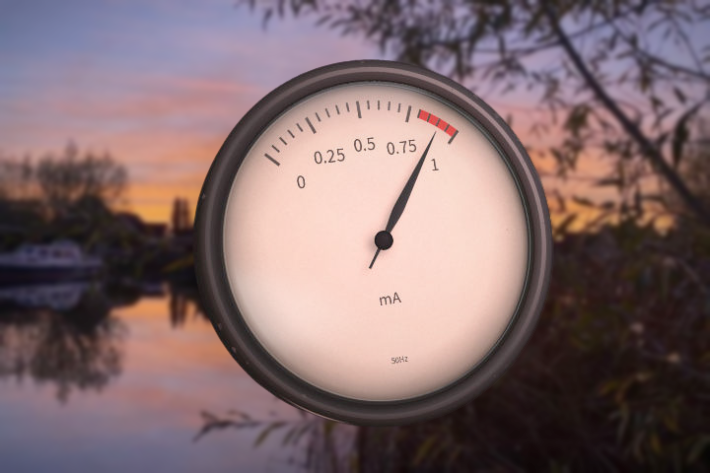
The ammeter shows 0.9,mA
